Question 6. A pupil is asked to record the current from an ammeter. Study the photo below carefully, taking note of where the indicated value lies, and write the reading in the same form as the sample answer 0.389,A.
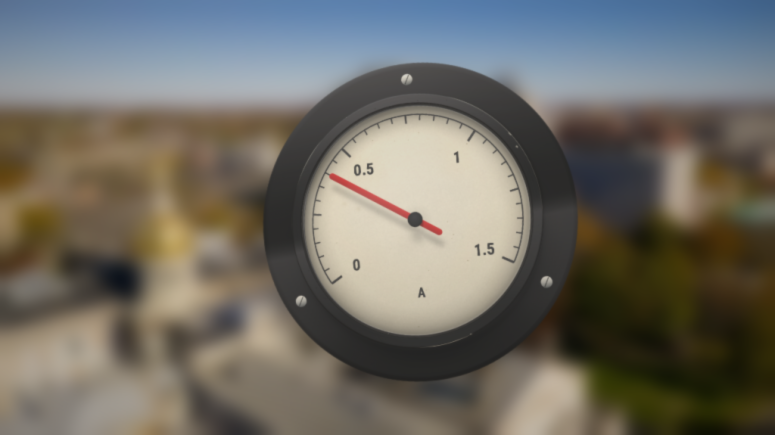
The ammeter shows 0.4,A
